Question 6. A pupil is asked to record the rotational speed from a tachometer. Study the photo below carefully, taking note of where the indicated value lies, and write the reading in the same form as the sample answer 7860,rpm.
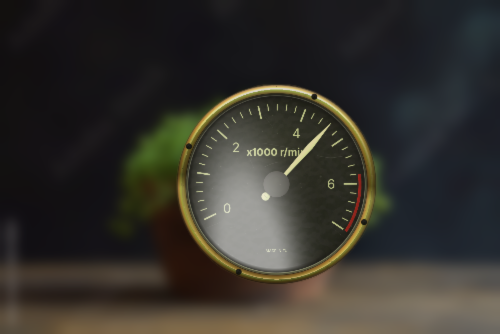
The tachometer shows 4600,rpm
